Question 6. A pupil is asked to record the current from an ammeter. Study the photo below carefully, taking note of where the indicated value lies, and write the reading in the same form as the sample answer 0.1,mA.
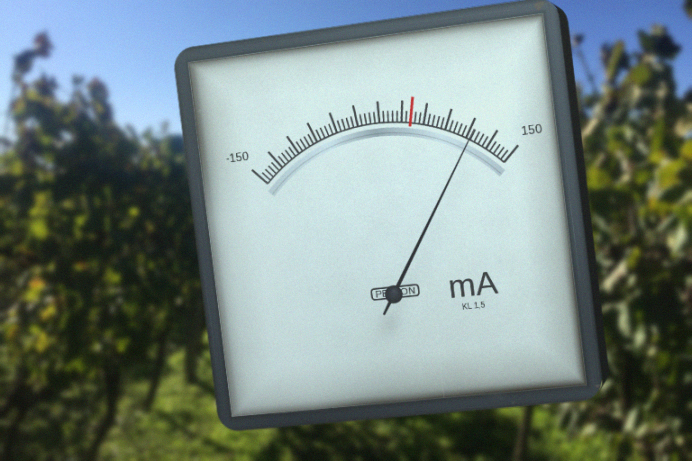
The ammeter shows 105,mA
